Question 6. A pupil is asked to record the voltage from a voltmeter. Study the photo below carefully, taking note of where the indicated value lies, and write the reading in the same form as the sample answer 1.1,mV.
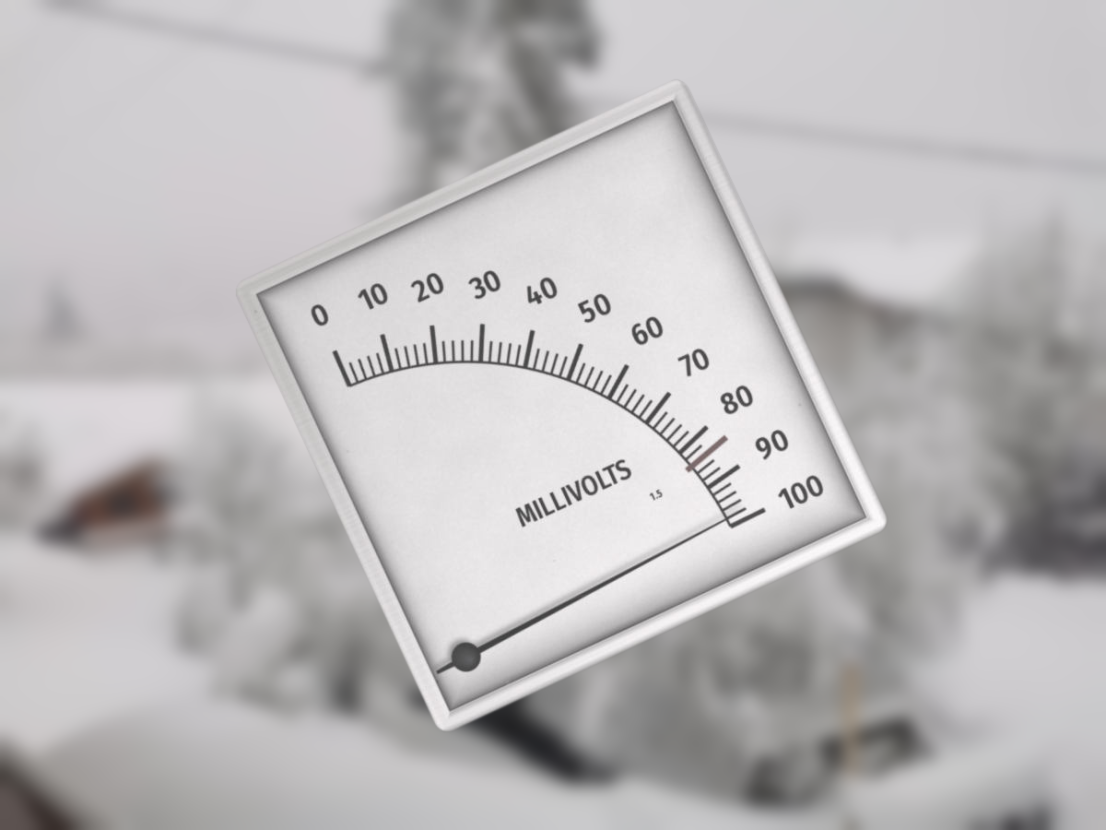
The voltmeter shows 98,mV
